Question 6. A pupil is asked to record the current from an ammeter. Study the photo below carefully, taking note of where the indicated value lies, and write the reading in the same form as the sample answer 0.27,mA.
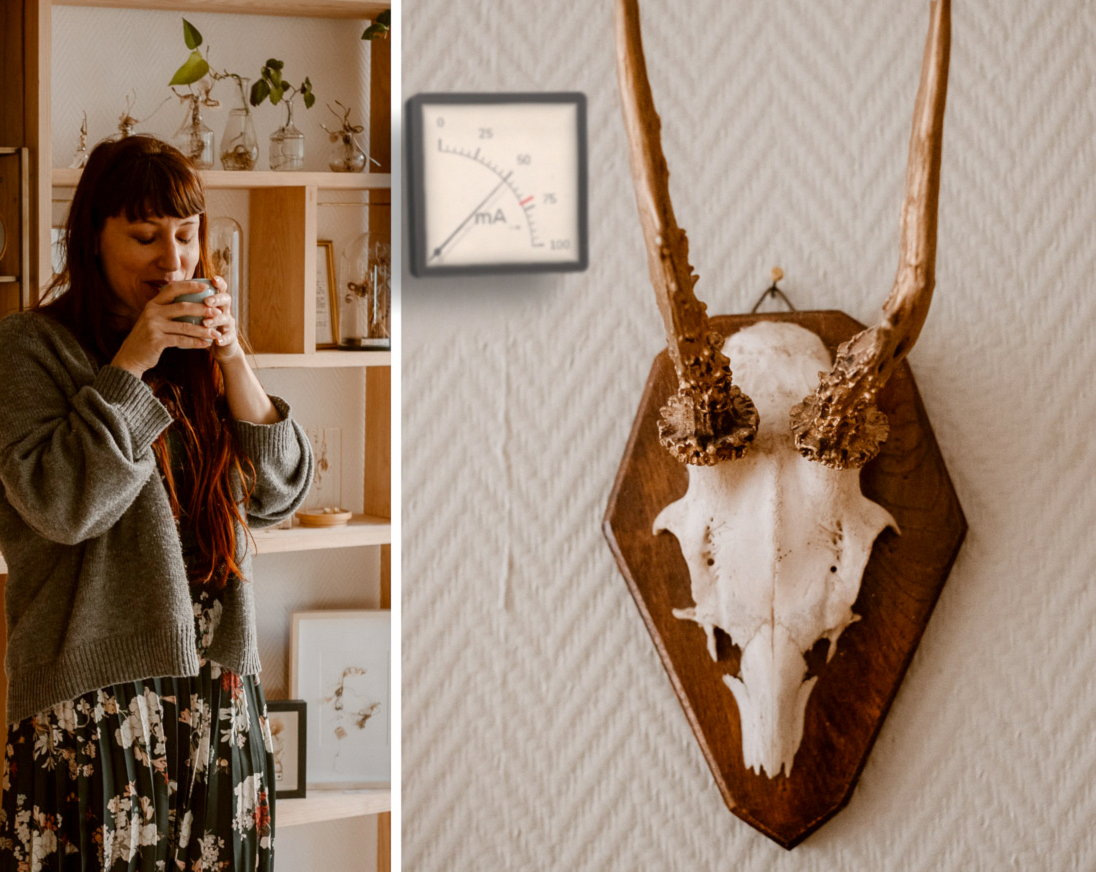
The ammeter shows 50,mA
